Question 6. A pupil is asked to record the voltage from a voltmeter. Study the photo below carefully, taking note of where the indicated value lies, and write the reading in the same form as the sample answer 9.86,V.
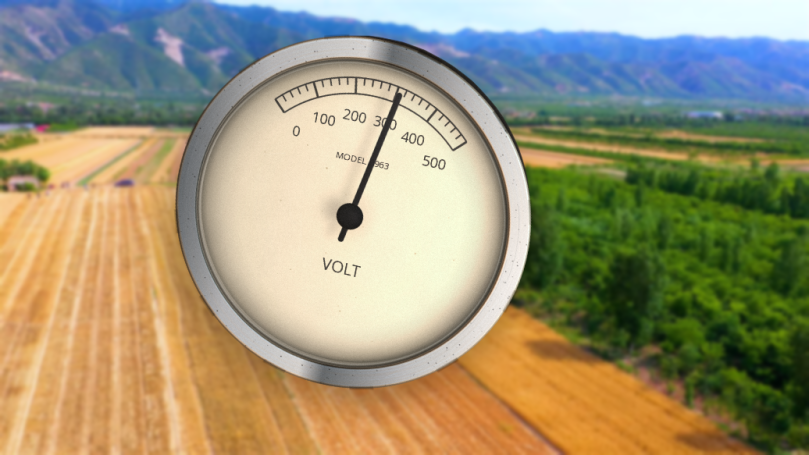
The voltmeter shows 310,V
